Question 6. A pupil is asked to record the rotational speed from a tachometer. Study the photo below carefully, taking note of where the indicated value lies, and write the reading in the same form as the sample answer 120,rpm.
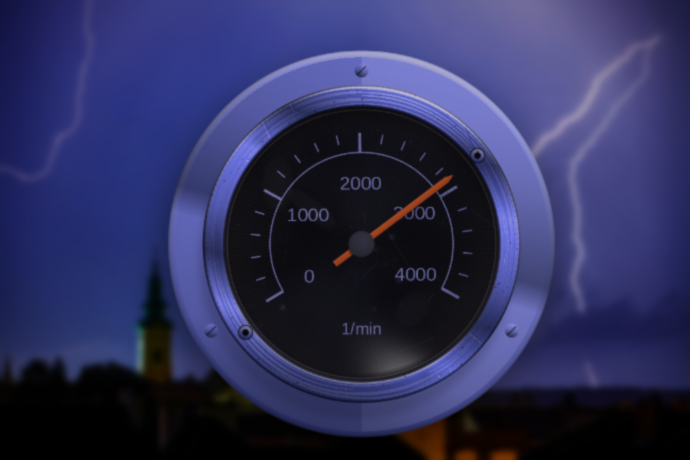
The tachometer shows 2900,rpm
